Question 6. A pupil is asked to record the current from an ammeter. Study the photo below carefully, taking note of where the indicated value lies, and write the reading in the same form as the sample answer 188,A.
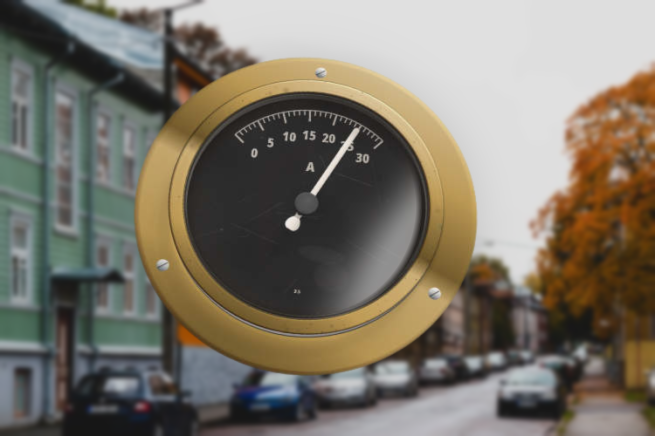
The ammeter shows 25,A
